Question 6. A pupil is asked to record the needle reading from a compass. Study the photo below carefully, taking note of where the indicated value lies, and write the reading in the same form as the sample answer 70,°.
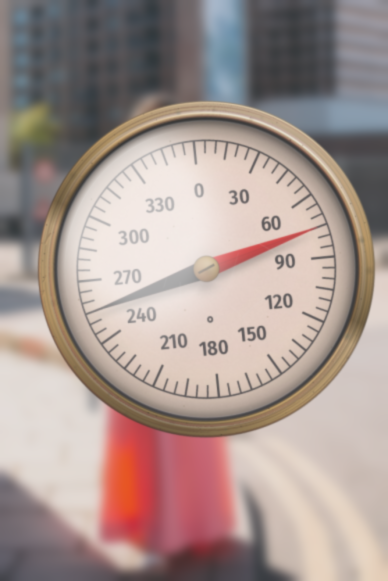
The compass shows 75,°
